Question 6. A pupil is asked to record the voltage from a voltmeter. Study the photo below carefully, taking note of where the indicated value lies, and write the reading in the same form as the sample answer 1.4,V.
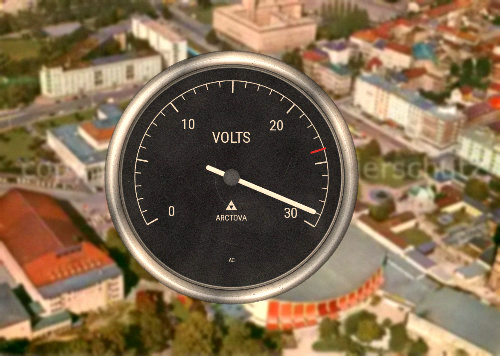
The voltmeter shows 29,V
